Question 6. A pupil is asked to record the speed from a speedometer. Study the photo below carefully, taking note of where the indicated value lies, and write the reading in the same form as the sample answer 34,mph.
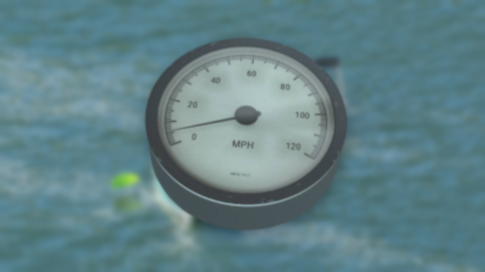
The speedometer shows 5,mph
